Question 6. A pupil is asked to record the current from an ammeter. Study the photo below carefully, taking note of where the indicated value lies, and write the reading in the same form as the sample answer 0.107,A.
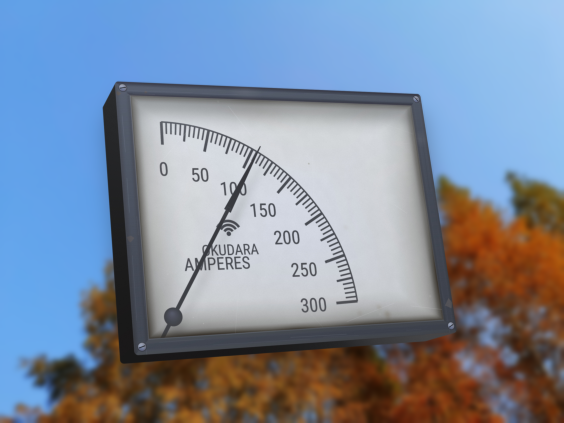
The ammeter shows 105,A
